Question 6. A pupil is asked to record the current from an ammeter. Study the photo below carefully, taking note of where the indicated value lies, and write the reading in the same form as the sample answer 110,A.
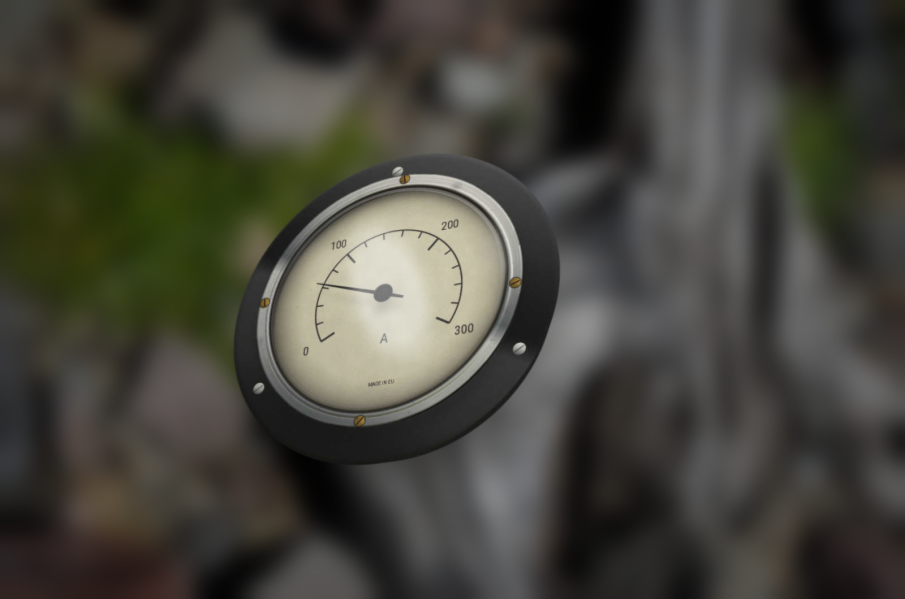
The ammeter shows 60,A
